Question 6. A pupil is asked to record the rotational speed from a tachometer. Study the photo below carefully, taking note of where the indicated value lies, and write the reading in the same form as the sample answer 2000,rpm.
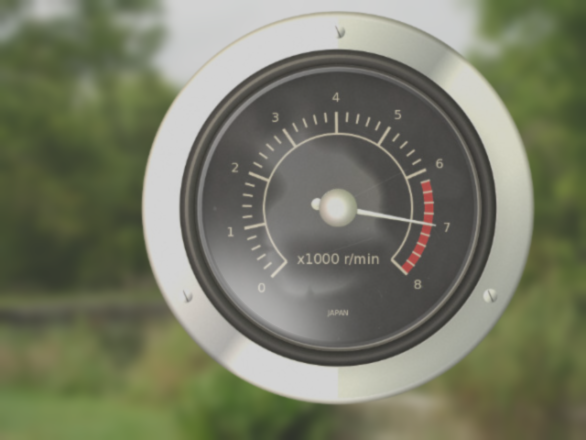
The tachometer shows 7000,rpm
